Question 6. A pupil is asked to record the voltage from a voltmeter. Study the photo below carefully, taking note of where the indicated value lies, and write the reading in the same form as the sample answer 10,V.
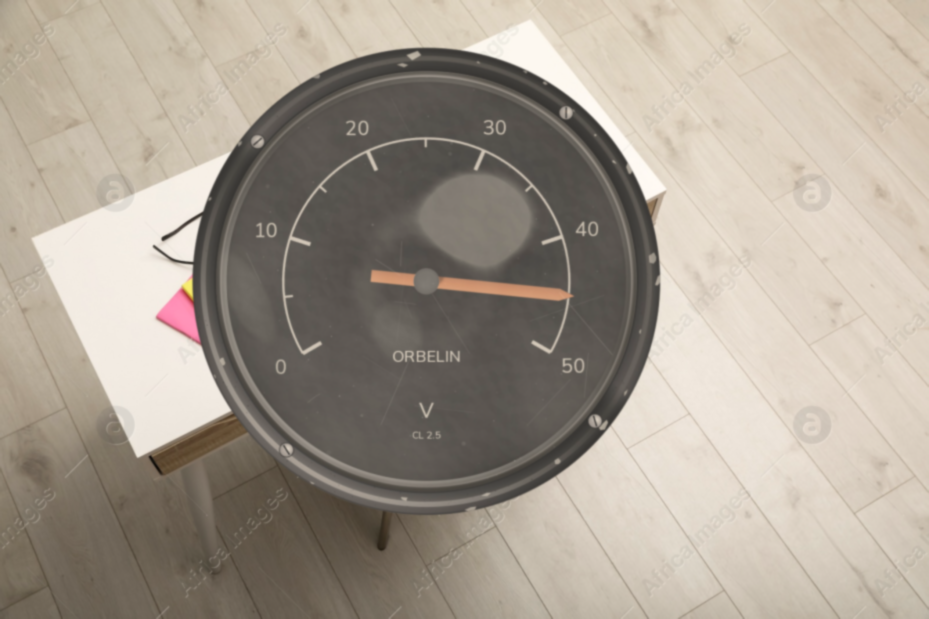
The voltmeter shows 45,V
